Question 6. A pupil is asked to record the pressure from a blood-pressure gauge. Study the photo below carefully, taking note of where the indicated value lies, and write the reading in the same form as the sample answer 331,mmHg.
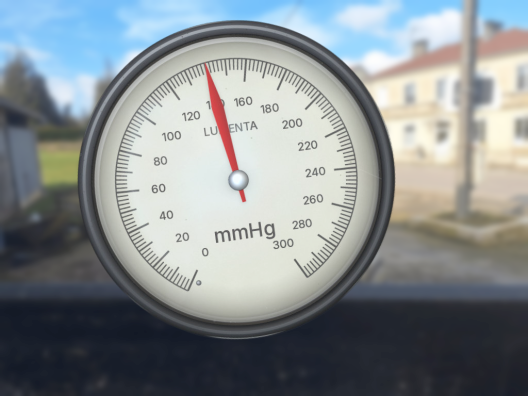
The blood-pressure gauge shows 140,mmHg
